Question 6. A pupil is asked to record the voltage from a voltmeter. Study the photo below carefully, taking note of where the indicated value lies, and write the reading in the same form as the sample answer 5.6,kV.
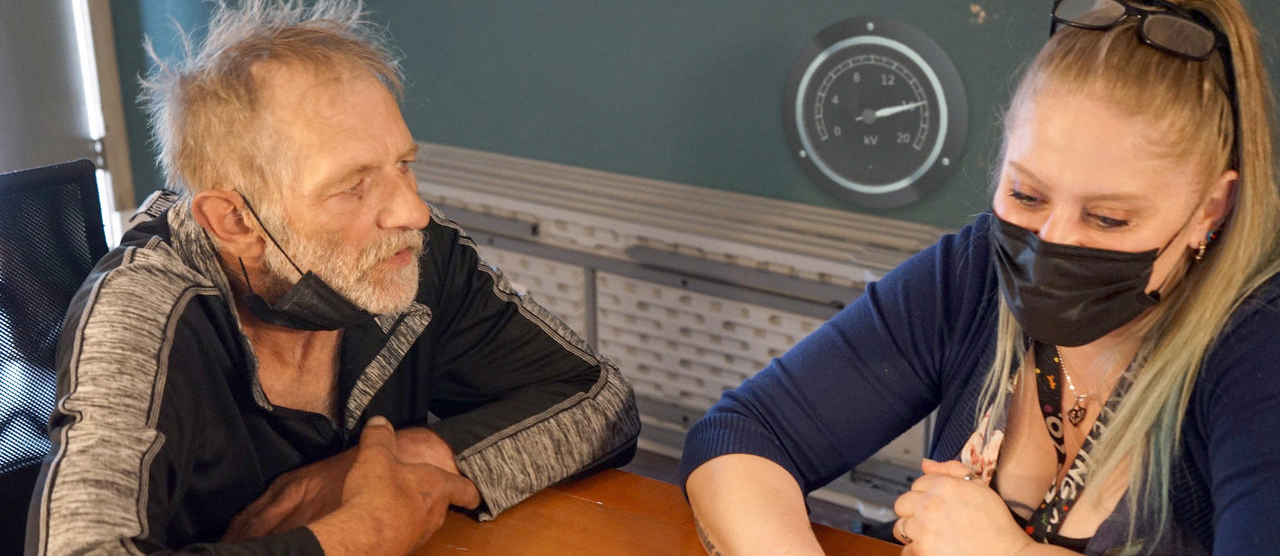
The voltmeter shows 16,kV
